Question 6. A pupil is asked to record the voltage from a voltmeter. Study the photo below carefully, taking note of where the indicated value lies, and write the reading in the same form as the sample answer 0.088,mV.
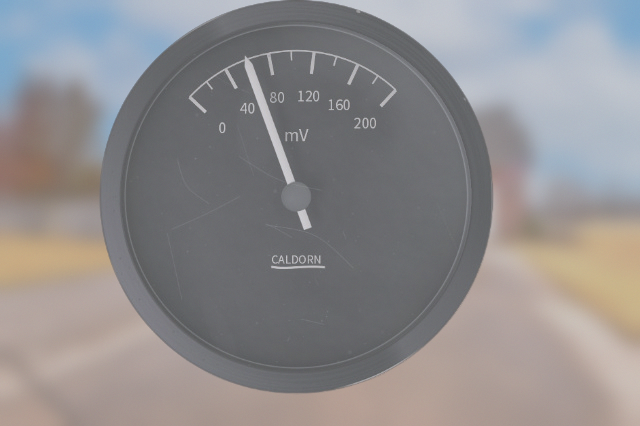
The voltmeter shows 60,mV
